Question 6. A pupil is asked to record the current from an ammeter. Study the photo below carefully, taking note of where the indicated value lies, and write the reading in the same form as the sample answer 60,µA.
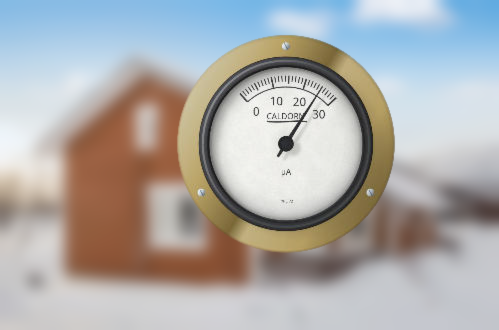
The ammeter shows 25,µA
